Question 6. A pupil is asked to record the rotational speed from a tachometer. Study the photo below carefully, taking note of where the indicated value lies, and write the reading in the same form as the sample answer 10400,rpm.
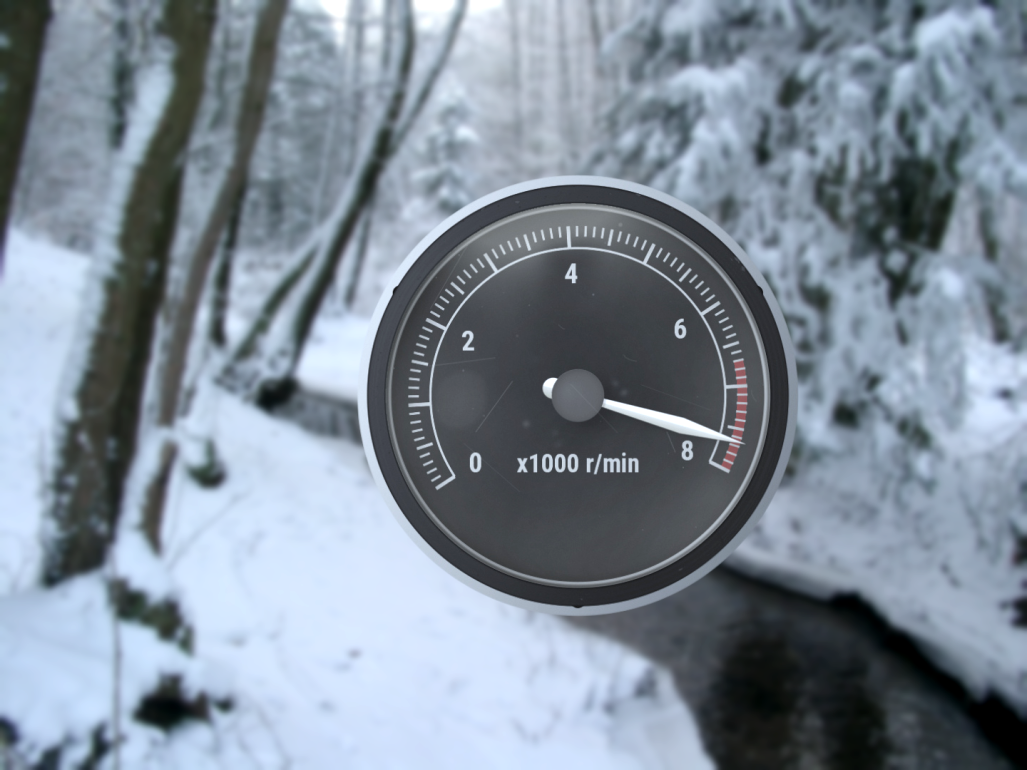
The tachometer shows 7650,rpm
